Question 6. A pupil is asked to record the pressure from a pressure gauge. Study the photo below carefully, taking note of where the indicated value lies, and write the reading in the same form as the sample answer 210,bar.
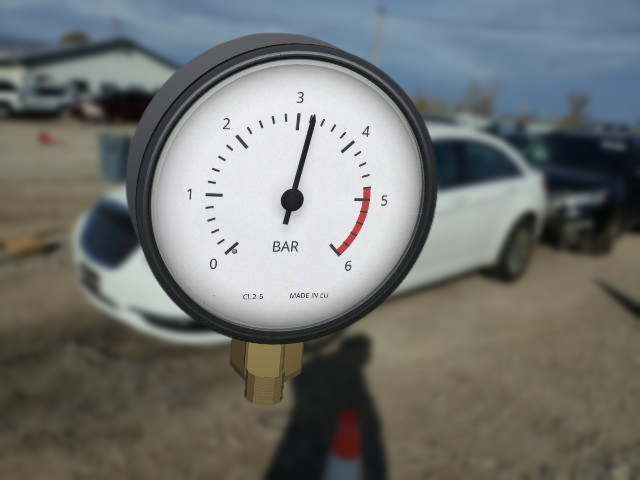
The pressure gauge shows 3.2,bar
